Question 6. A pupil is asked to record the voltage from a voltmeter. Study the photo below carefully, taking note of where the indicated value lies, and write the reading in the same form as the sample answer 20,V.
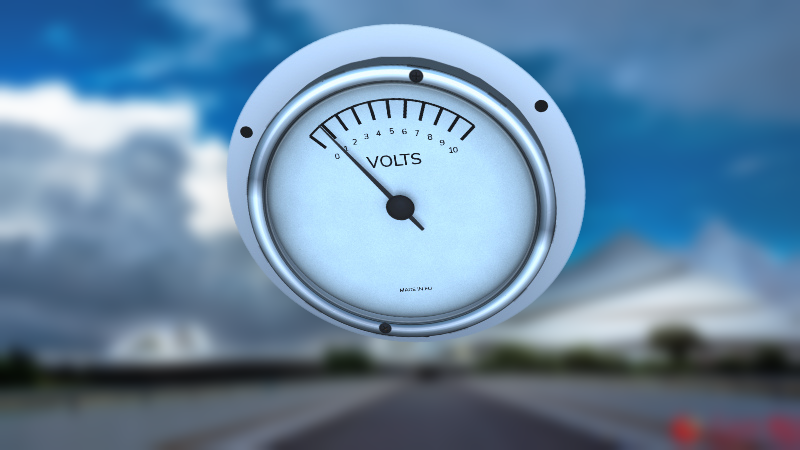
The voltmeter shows 1,V
